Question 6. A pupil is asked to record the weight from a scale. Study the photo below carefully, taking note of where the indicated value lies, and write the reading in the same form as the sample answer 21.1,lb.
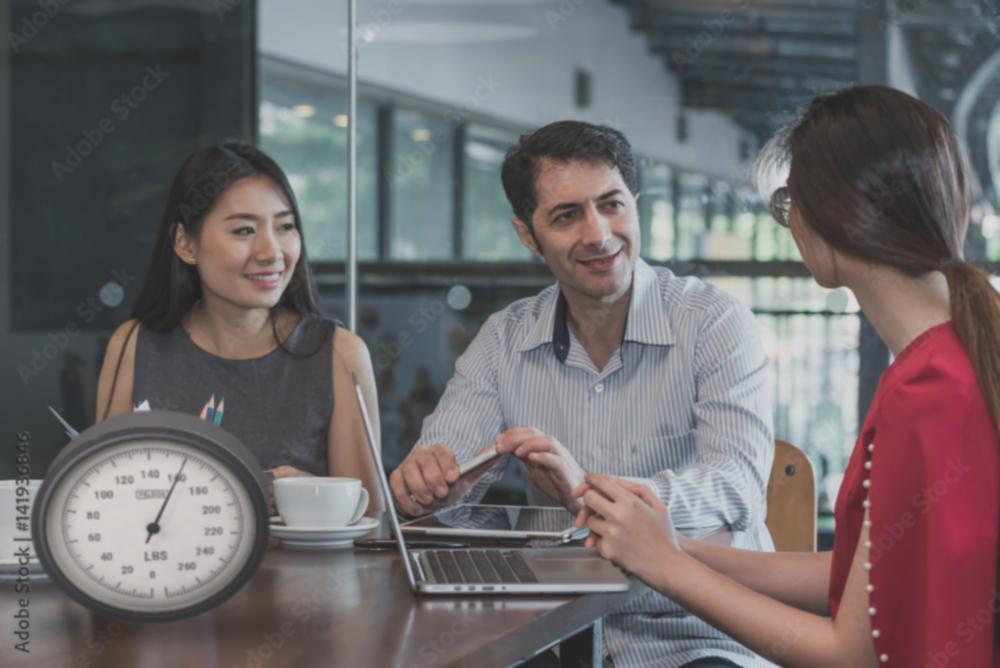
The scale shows 160,lb
